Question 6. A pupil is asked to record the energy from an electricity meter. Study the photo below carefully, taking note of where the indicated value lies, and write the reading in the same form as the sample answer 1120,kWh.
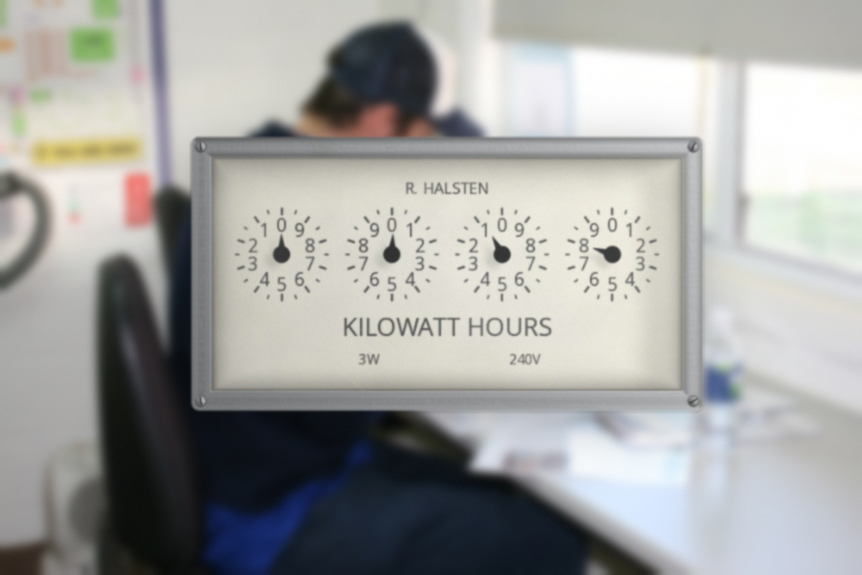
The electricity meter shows 8,kWh
